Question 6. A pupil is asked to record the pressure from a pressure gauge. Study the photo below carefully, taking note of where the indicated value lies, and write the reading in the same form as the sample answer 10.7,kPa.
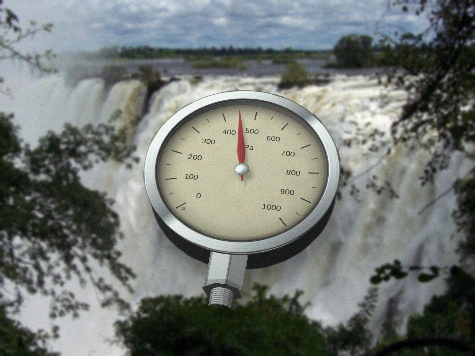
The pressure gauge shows 450,kPa
